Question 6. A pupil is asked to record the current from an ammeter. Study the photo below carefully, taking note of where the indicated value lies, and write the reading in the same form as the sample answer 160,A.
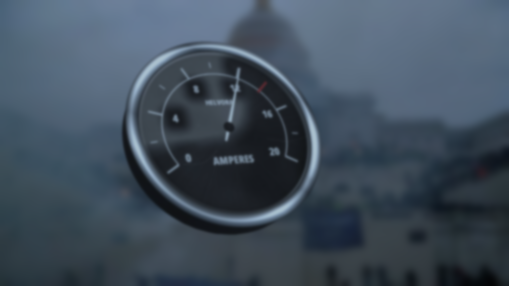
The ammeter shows 12,A
